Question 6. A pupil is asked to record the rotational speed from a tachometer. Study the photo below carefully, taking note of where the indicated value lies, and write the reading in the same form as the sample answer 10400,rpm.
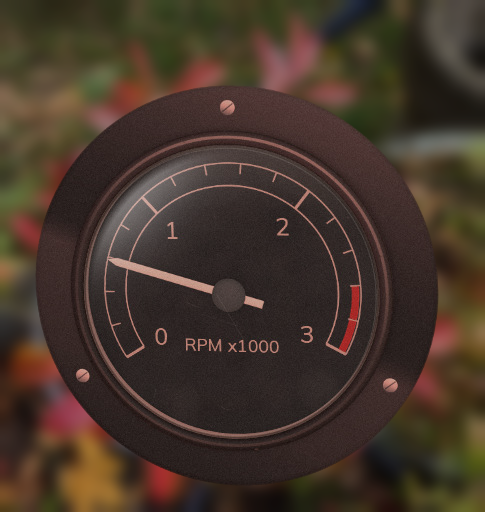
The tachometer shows 600,rpm
